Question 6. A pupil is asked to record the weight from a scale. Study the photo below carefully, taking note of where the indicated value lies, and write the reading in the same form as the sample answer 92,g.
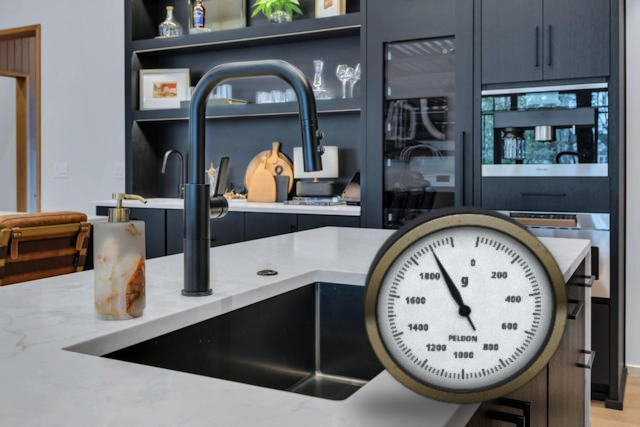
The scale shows 1900,g
